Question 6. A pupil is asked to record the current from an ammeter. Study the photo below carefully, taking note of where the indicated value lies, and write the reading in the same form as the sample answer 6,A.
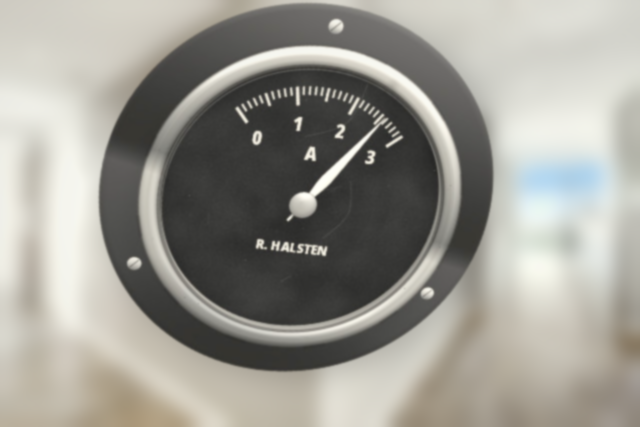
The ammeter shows 2.5,A
